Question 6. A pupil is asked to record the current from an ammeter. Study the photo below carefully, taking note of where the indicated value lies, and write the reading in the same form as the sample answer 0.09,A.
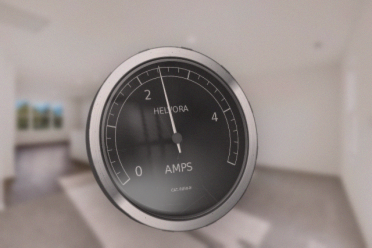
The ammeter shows 2.4,A
